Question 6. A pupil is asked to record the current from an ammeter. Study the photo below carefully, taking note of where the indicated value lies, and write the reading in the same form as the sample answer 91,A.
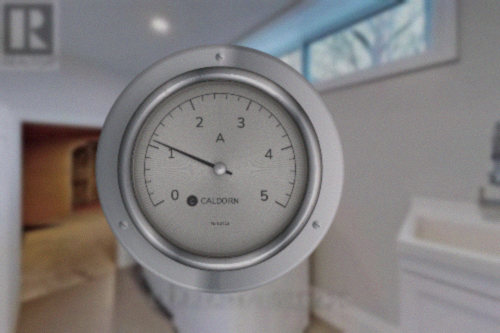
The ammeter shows 1.1,A
